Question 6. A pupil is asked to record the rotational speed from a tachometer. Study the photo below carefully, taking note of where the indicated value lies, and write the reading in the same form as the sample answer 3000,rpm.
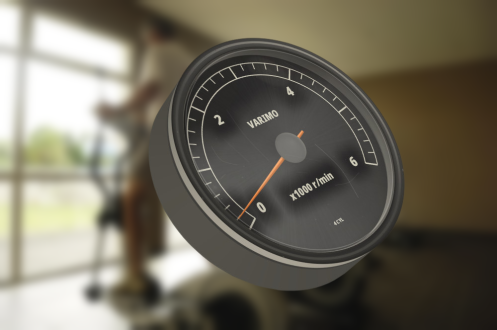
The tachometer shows 200,rpm
